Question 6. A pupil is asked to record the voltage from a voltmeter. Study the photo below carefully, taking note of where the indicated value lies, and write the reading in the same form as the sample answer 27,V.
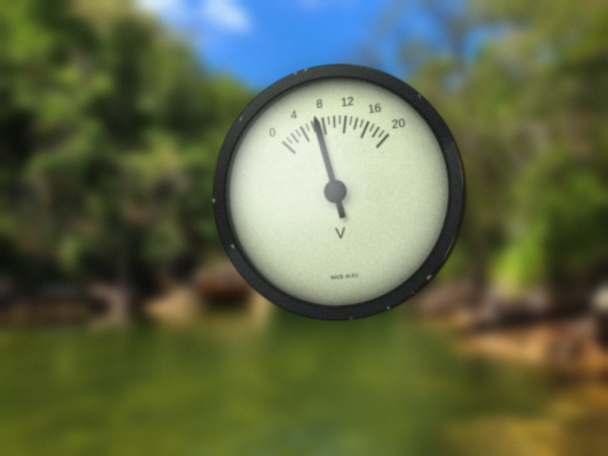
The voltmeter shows 7,V
